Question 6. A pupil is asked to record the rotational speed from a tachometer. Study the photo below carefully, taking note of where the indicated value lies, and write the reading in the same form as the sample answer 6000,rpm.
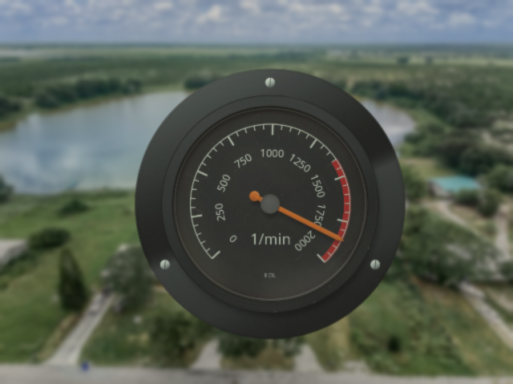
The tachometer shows 1850,rpm
